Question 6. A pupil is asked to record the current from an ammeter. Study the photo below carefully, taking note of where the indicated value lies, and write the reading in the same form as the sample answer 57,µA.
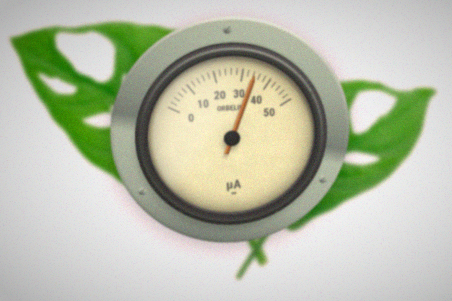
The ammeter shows 34,µA
